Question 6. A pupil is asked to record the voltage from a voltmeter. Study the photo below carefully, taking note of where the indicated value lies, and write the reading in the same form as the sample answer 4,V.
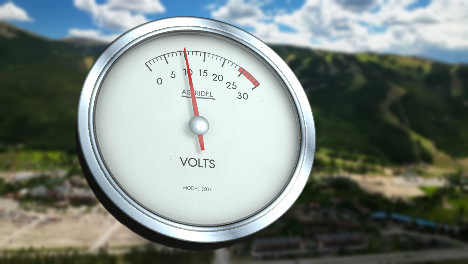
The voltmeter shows 10,V
